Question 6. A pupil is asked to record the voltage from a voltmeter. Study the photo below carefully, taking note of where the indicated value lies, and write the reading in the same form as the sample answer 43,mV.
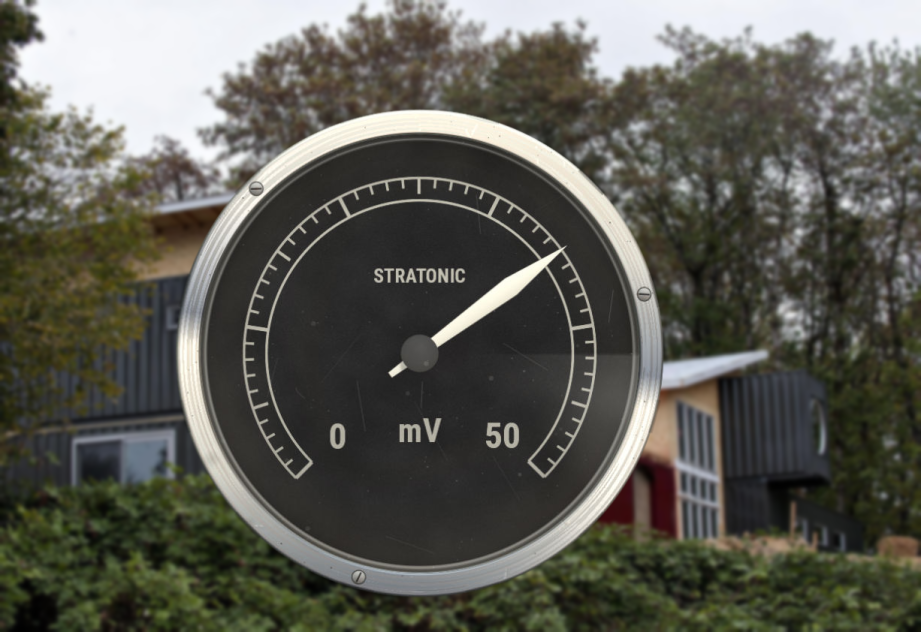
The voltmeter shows 35,mV
